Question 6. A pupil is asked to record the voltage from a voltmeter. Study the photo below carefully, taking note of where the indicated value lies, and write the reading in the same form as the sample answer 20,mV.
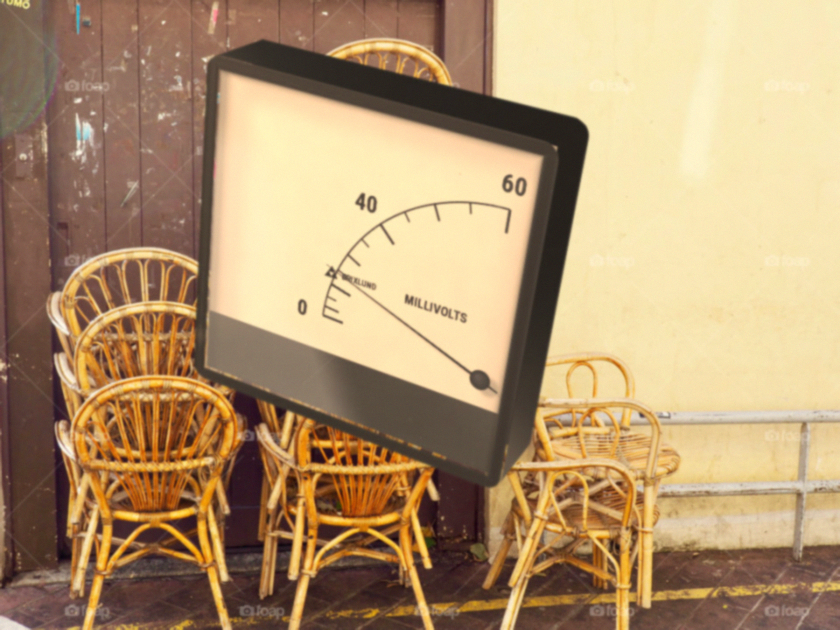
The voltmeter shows 25,mV
